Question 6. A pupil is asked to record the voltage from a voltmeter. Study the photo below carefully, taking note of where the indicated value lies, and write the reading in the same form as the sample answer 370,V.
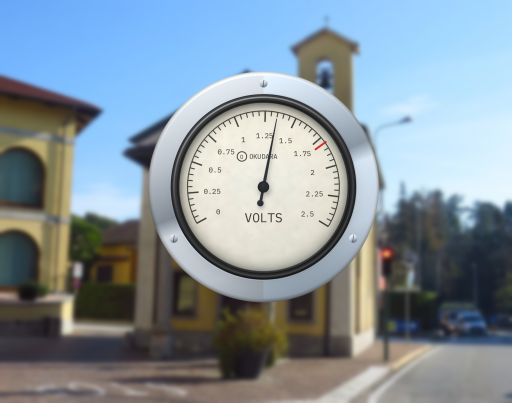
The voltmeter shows 1.35,V
